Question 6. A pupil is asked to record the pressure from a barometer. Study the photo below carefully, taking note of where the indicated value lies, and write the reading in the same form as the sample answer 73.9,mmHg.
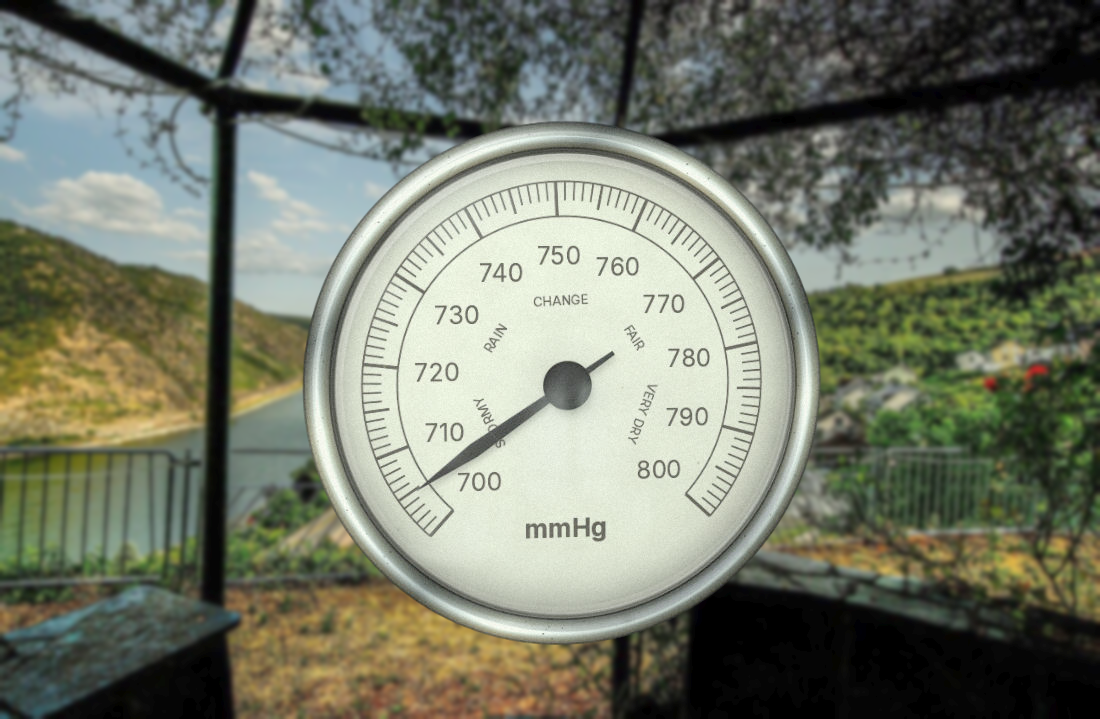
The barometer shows 705,mmHg
